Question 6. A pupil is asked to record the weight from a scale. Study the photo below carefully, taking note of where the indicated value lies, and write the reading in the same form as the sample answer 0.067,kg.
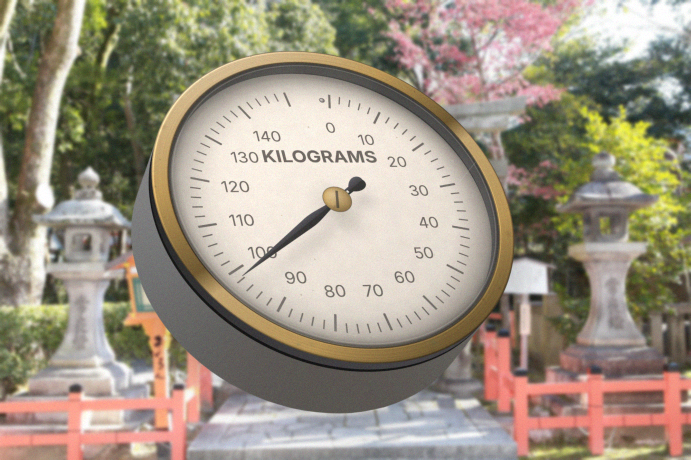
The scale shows 98,kg
